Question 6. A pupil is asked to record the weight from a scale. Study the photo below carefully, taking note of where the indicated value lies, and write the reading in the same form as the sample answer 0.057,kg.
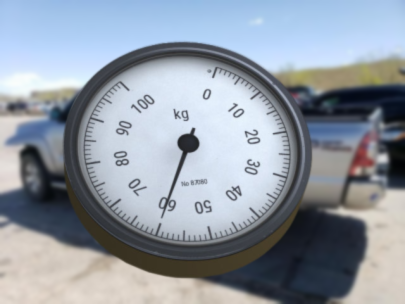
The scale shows 60,kg
